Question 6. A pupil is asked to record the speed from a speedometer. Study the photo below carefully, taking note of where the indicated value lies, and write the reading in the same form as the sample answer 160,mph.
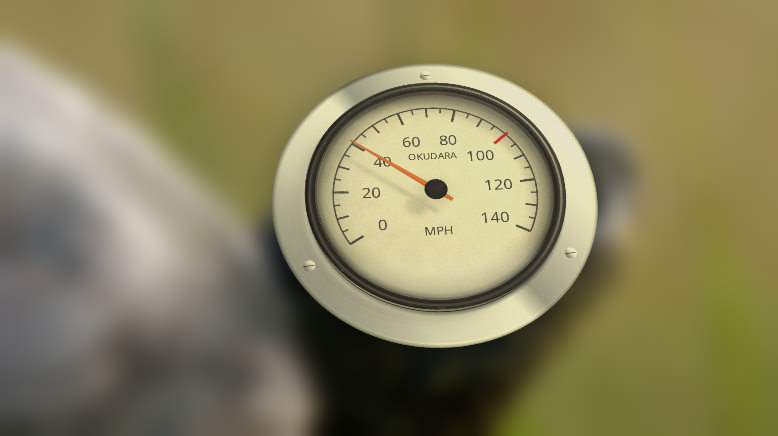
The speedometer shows 40,mph
